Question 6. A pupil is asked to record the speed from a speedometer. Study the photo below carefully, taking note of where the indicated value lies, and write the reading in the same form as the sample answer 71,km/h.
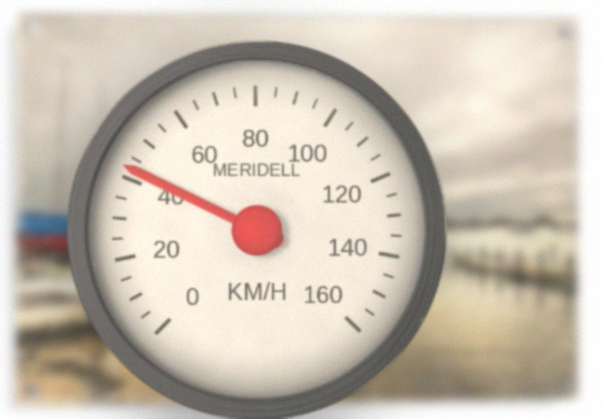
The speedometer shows 42.5,km/h
